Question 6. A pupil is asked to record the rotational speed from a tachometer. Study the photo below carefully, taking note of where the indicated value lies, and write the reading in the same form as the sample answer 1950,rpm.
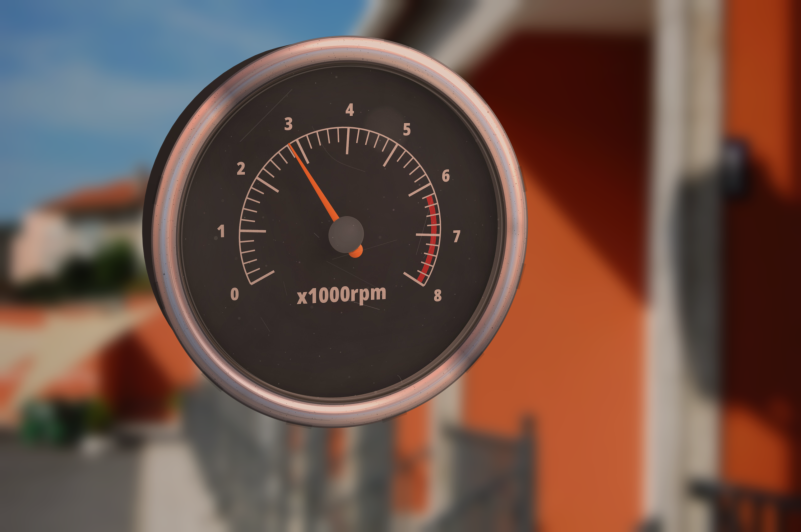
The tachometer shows 2800,rpm
